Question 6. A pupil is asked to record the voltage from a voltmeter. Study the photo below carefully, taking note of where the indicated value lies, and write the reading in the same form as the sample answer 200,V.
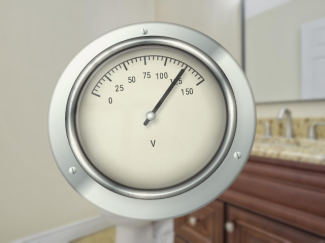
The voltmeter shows 125,V
